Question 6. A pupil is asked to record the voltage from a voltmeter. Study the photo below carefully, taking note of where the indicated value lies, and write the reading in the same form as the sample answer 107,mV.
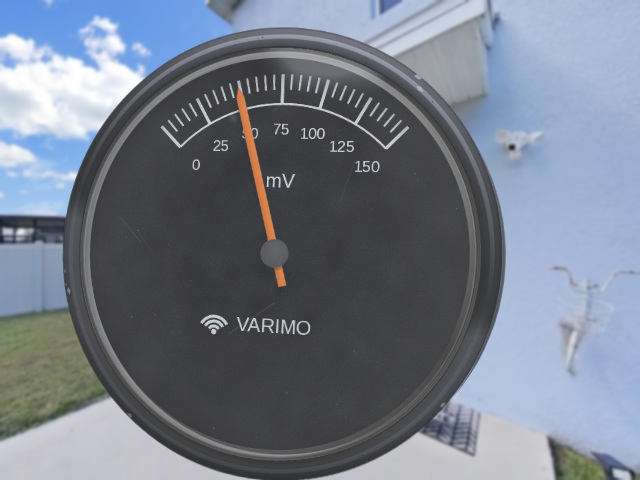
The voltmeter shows 50,mV
